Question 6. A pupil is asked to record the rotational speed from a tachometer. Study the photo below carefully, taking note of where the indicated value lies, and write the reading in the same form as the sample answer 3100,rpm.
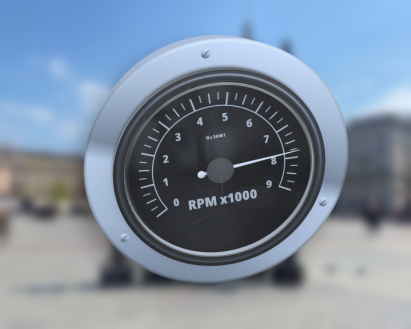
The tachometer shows 7750,rpm
